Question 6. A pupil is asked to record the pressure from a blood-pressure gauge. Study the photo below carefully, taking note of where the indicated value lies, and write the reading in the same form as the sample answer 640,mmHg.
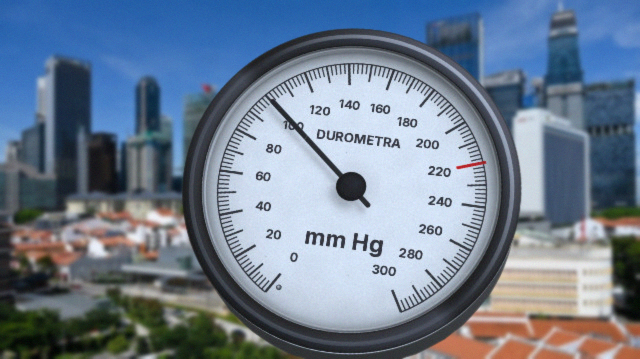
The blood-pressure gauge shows 100,mmHg
